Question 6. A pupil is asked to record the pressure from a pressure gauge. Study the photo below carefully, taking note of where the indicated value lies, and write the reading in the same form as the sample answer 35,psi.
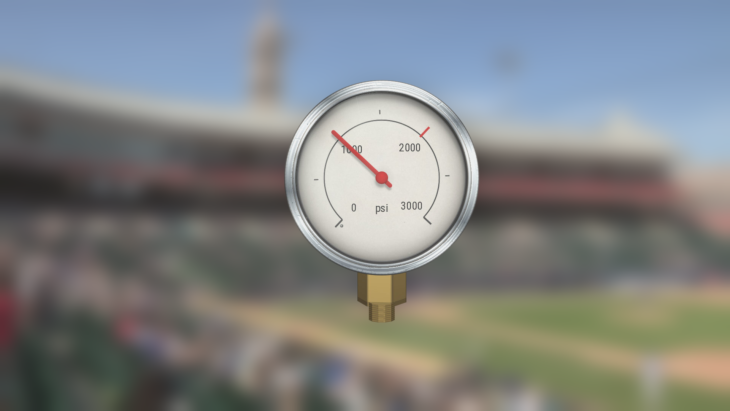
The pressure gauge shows 1000,psi
